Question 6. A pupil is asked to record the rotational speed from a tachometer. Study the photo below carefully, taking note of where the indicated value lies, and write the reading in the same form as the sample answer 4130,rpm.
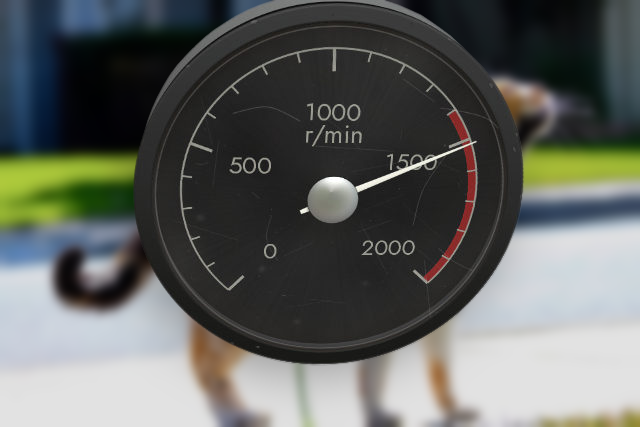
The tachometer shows 1500,rpm
